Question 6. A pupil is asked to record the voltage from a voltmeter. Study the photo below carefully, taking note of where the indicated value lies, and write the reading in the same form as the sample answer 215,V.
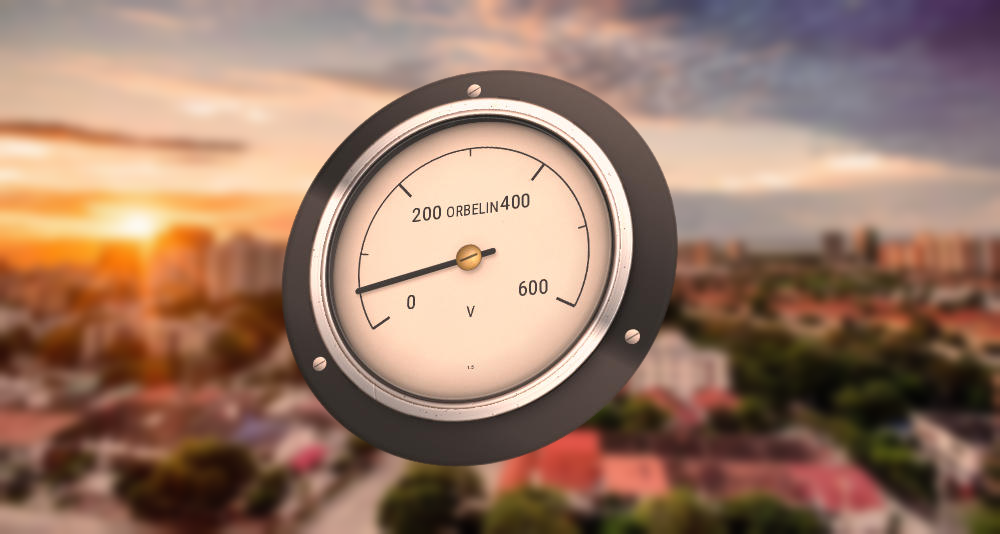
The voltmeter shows 50,V
